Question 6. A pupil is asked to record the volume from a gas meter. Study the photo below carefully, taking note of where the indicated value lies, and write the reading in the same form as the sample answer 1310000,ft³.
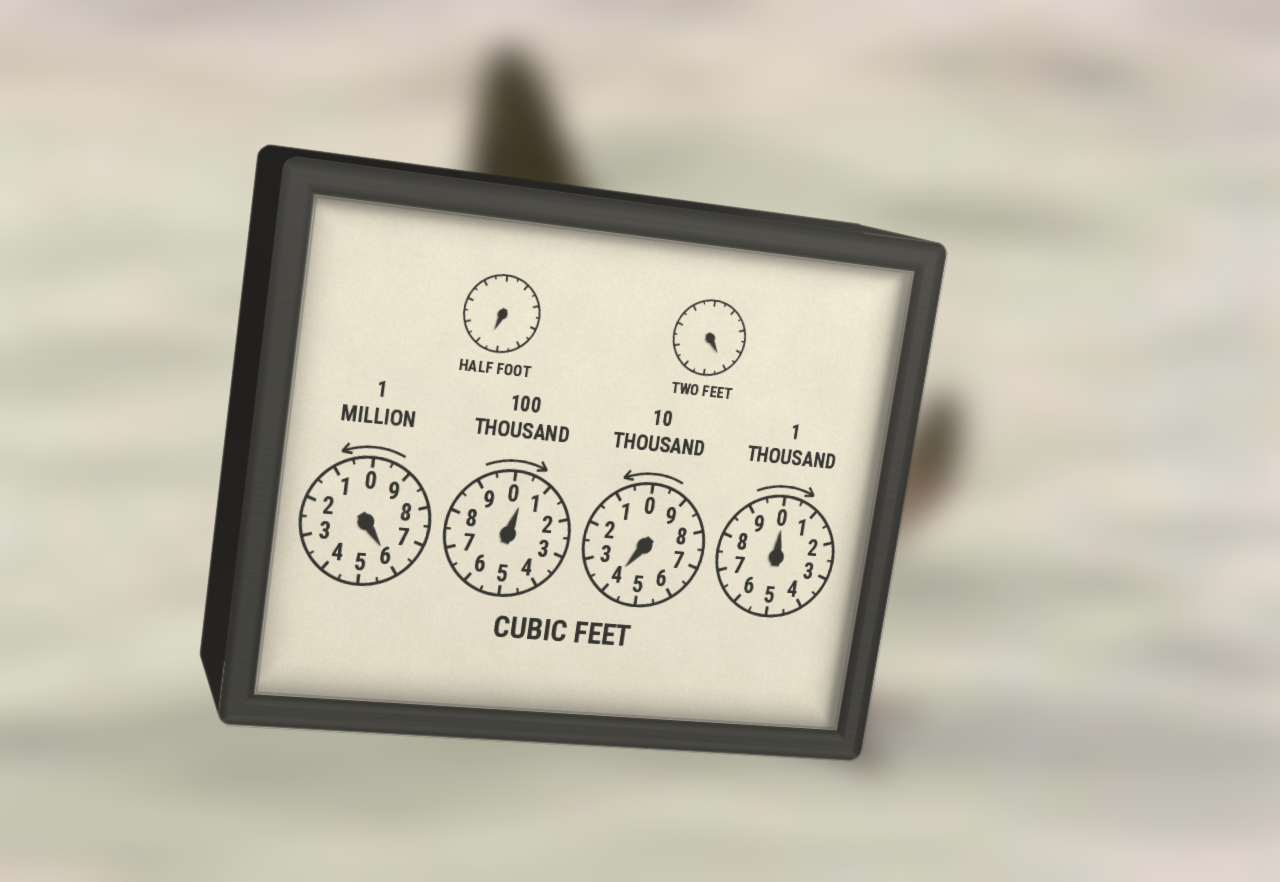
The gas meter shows 604000,ft³
